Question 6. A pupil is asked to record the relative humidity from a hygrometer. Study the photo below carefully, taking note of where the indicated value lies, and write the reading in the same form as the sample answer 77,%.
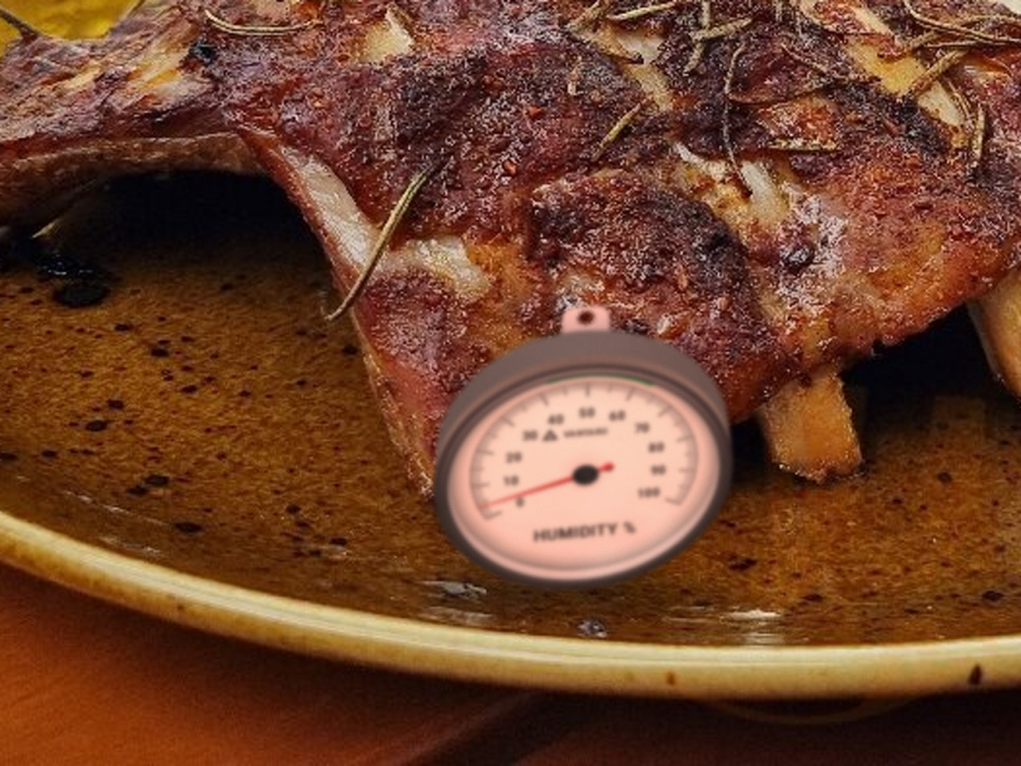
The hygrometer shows 5,%
